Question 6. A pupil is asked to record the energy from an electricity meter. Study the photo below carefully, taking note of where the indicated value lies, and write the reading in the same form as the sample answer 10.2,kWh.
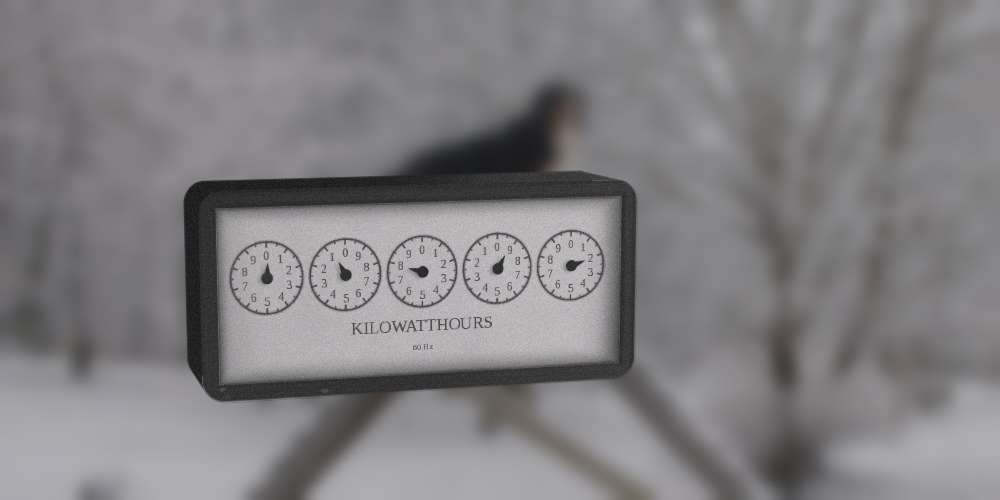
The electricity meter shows 792,kWh
